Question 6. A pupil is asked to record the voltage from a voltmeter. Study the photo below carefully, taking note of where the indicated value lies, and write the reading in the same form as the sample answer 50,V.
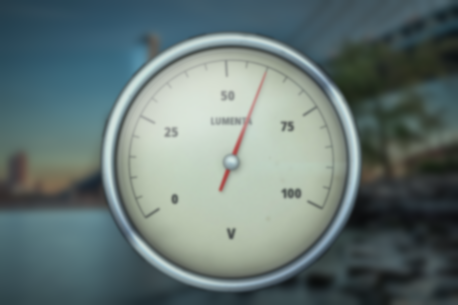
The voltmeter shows 60,V
